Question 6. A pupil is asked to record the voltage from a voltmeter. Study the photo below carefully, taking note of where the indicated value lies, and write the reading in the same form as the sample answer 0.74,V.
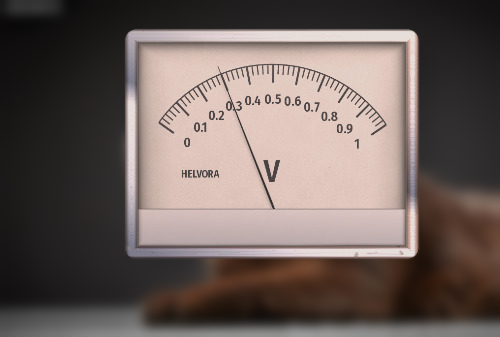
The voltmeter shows 0.3,V
